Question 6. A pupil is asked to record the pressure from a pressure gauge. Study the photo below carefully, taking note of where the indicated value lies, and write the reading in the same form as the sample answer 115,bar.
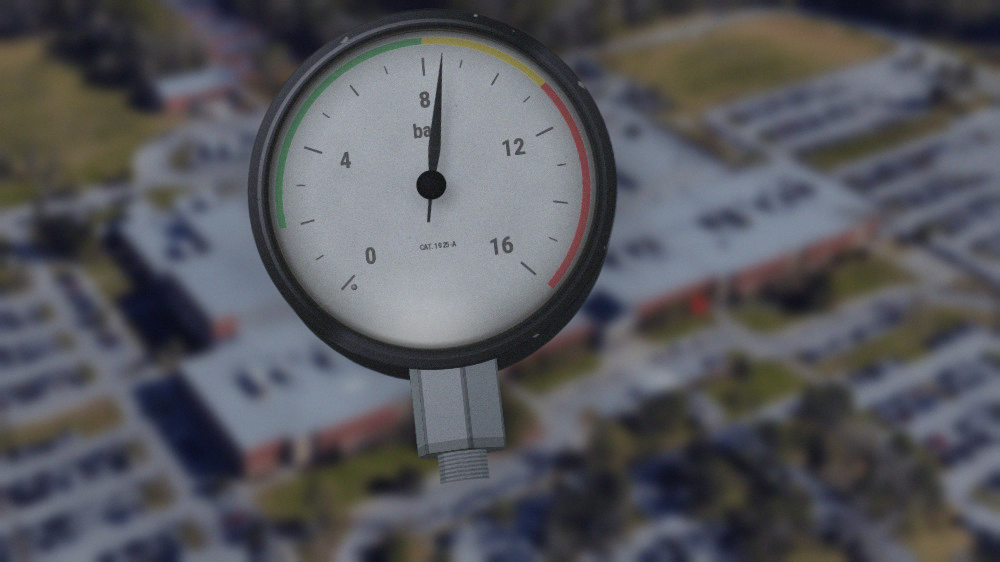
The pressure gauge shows 8.5,bar
